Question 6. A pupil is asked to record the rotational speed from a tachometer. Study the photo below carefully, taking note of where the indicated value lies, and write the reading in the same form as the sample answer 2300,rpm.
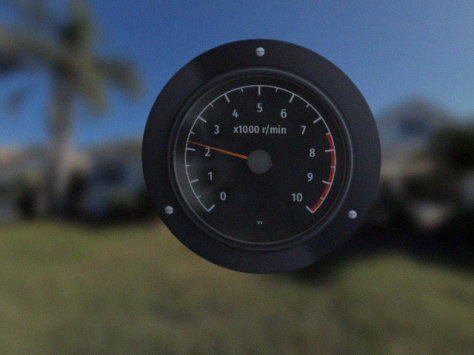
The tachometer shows 2250,rpm
